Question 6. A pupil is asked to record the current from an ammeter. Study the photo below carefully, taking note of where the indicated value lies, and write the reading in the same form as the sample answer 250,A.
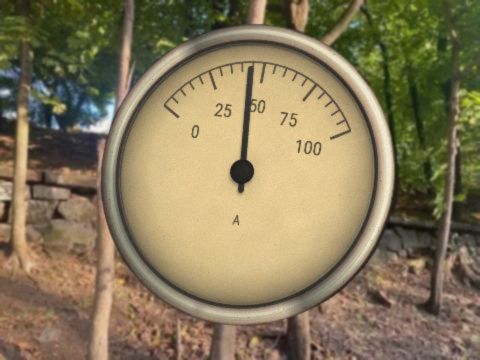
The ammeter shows 45,A
